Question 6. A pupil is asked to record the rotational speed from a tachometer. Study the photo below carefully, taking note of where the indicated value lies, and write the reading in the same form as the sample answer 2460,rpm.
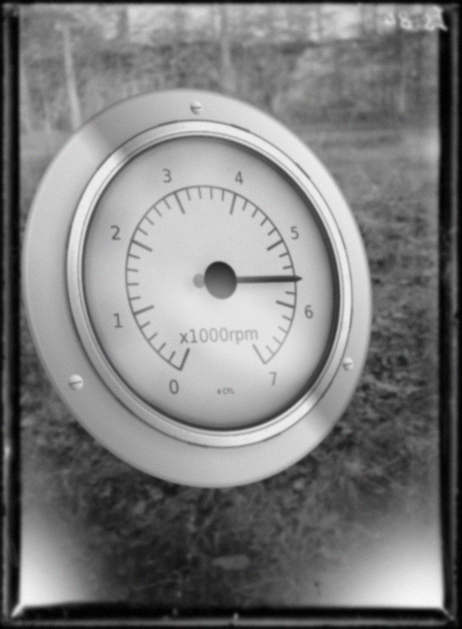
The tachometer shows 5600,rpm
